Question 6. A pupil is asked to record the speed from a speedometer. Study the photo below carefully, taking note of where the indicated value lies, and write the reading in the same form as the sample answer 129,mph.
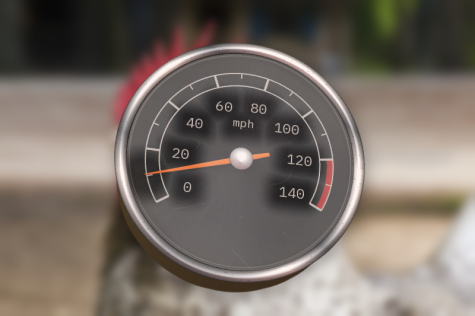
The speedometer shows 10,mph
